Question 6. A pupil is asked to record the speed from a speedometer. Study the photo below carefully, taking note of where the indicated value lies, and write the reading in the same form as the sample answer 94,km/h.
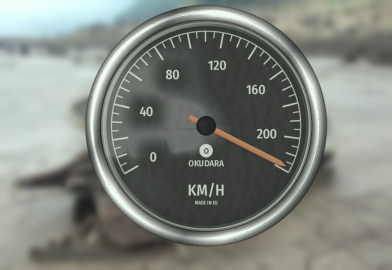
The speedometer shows 217.5,km/h
